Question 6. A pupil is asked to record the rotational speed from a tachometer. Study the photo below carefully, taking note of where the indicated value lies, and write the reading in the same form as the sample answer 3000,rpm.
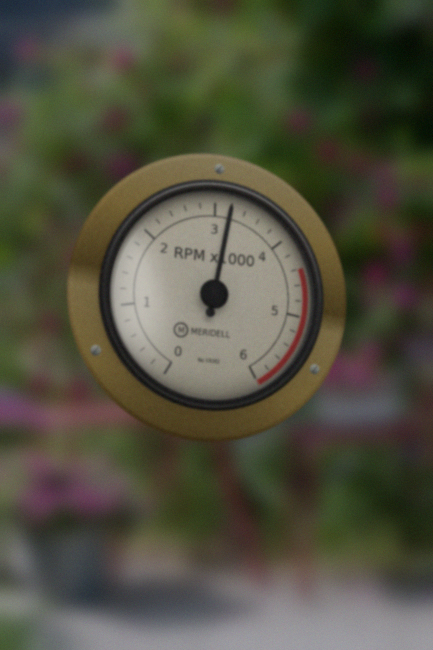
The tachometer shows 3200,rpm
